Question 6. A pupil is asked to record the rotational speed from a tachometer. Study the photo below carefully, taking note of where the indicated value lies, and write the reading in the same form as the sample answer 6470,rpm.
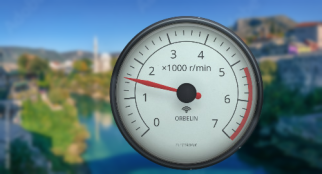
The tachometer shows 1500,rpm
